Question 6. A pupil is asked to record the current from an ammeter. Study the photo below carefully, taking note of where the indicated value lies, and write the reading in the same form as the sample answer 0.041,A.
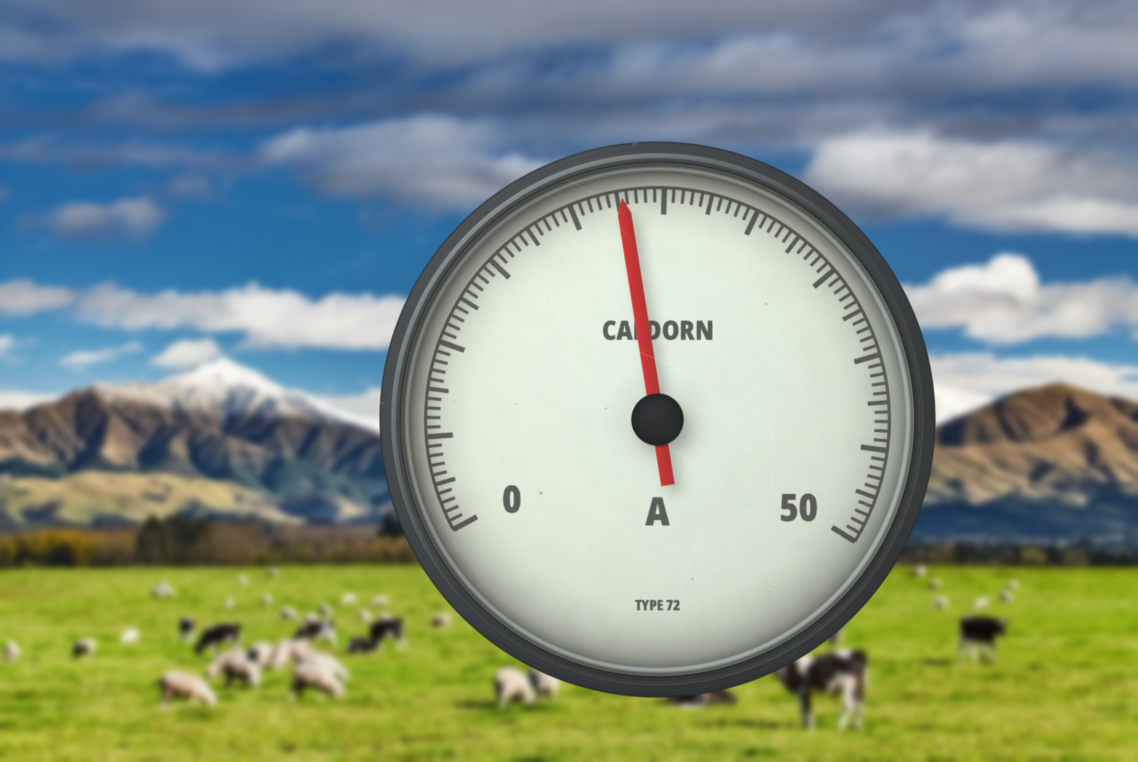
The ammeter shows 22.75,A
